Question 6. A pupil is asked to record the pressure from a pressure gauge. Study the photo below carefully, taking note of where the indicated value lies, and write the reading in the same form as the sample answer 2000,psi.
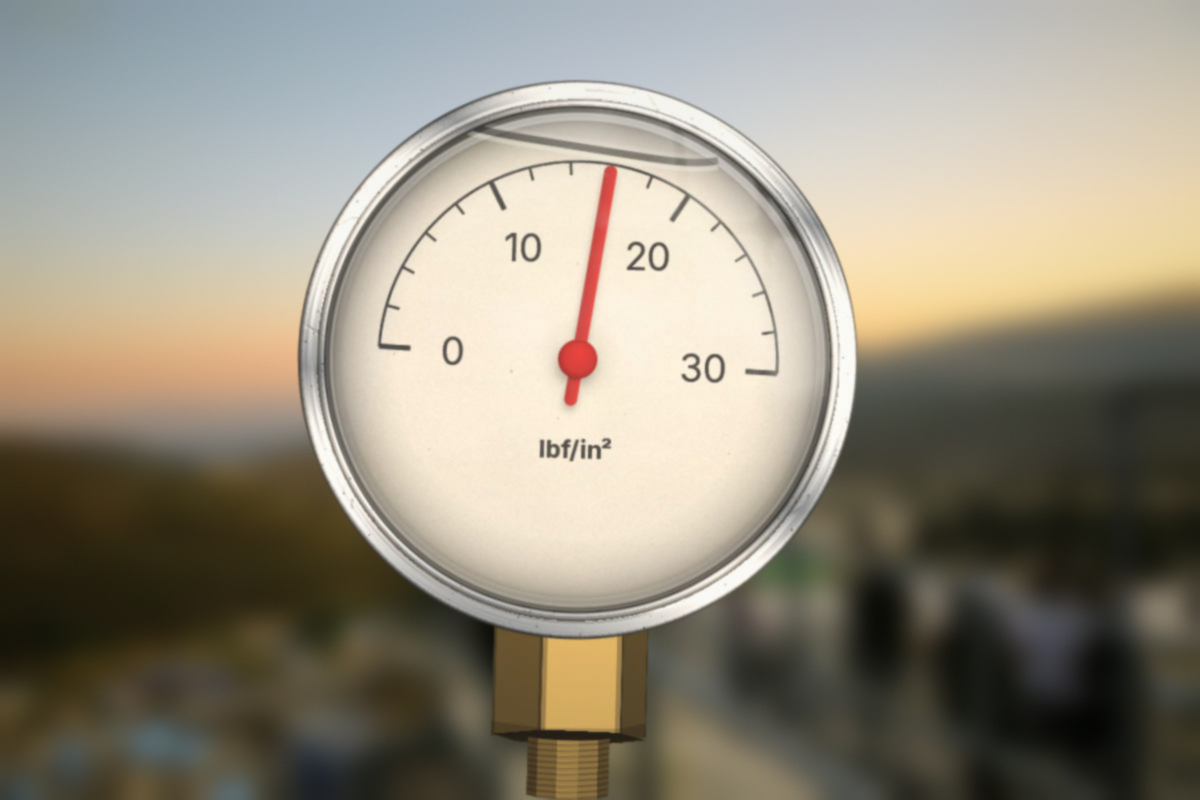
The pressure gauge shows 16,psi
